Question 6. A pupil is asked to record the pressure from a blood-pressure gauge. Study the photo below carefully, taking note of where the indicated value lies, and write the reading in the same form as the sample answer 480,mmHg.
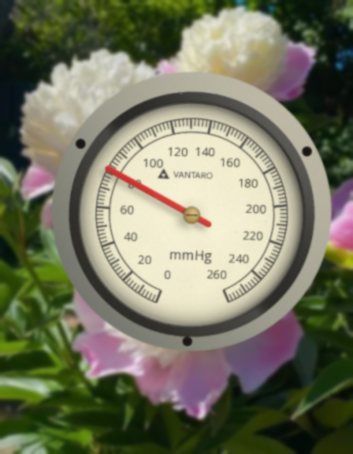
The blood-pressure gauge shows 80,mmHg
